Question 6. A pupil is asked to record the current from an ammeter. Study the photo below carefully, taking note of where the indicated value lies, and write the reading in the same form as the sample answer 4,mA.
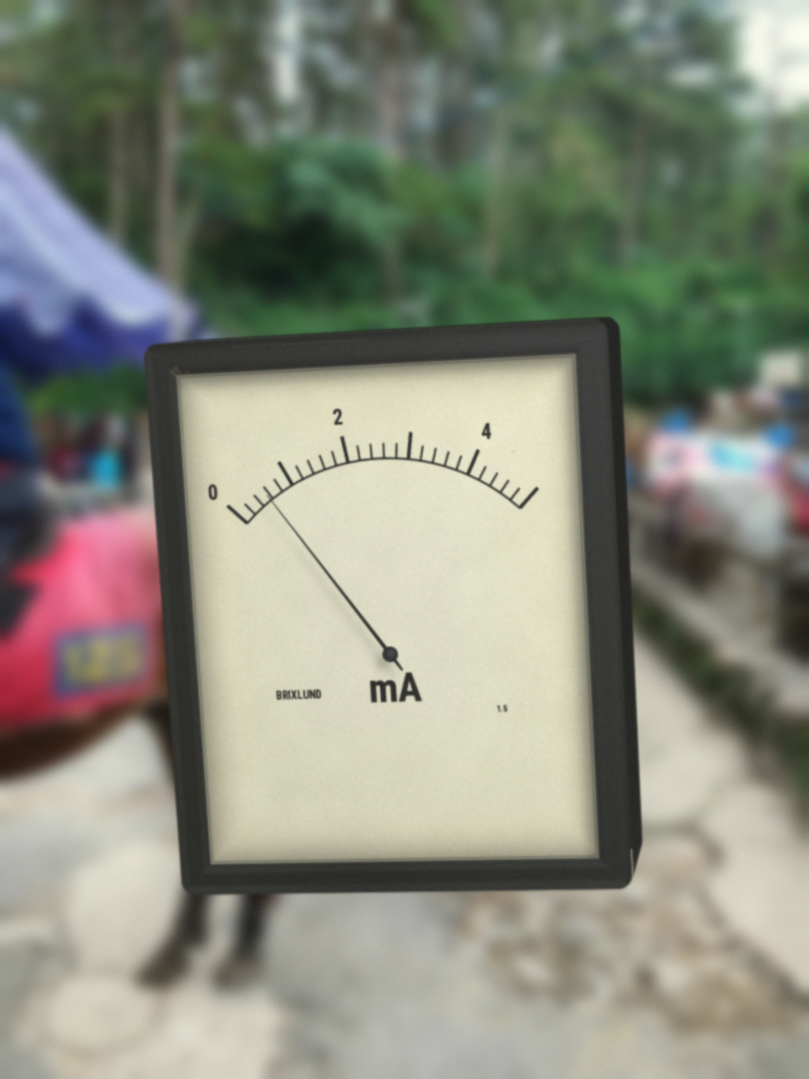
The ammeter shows 0.6,mA
